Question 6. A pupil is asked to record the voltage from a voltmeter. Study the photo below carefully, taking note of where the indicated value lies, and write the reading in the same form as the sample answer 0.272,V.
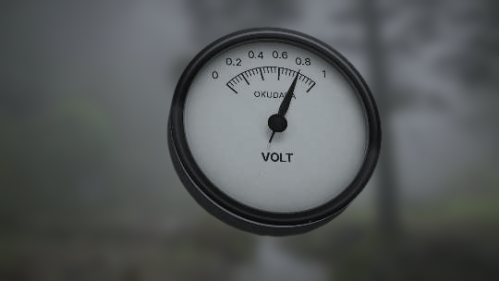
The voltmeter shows 0.8,V
